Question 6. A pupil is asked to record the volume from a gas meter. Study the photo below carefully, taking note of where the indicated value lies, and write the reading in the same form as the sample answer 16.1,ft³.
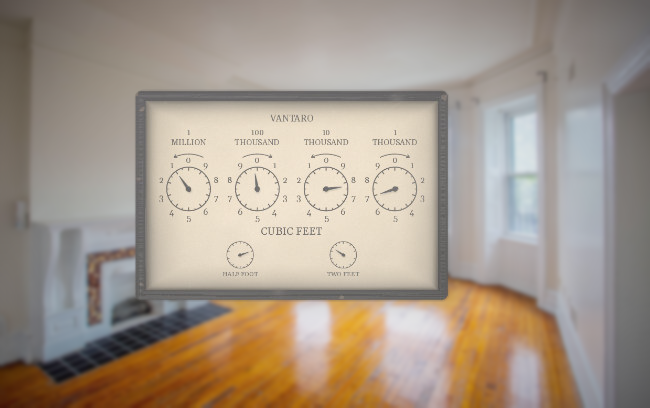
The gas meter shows 97700,ft³
